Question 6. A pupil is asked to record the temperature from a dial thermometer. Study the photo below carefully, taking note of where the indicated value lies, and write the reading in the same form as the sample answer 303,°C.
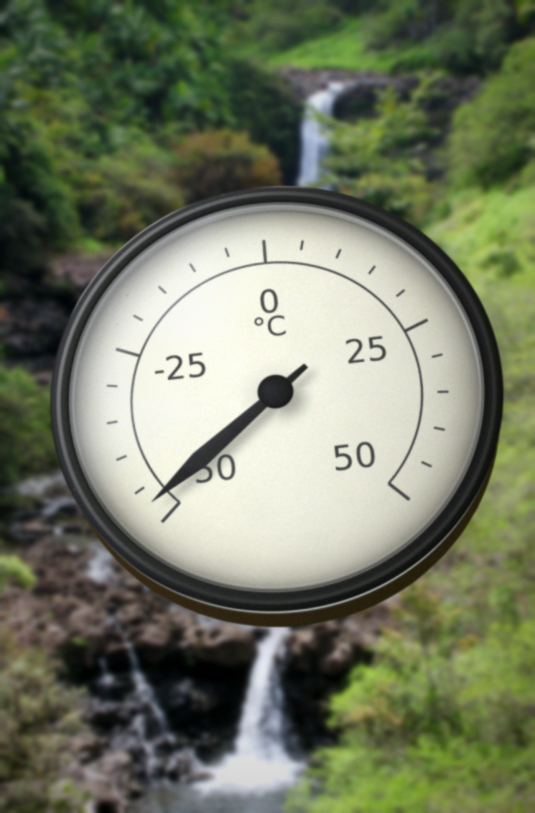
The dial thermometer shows -47.5,°C
